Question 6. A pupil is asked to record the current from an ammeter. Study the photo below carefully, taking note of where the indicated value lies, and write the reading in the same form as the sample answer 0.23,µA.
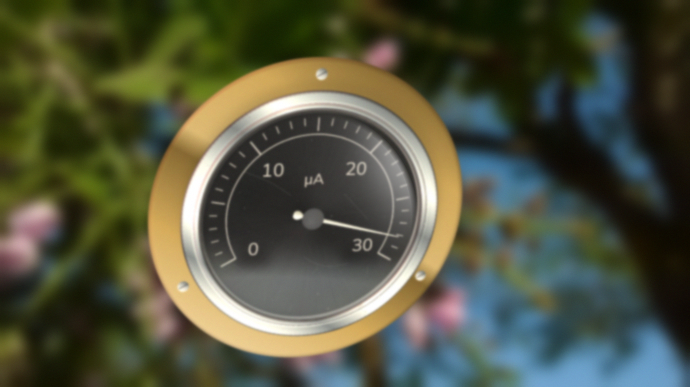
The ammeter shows 28,µA
